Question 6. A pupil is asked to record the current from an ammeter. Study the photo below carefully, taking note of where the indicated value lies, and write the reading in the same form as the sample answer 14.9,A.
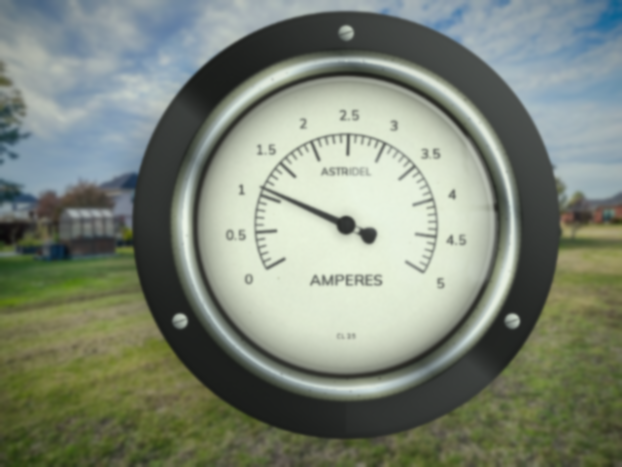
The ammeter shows 1.1,A
